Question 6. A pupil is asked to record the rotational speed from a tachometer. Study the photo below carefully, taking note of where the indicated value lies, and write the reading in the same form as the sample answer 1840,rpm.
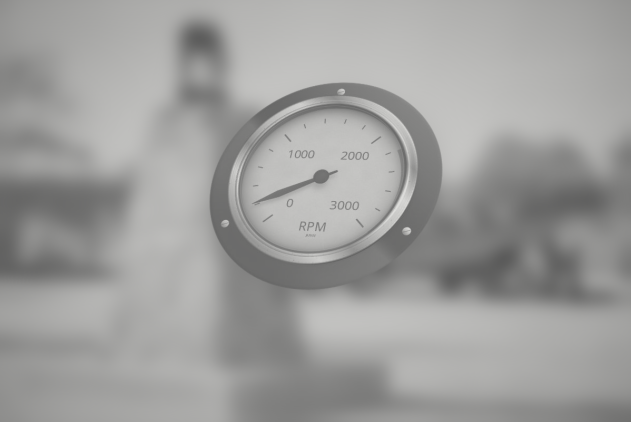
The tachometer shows 200,rpm
